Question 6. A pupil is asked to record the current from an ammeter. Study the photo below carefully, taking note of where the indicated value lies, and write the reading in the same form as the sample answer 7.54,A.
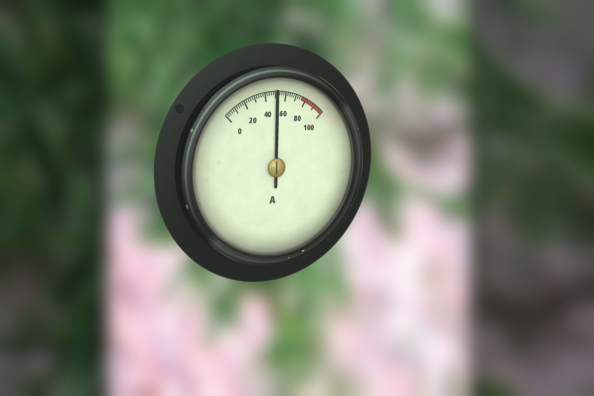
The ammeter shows 50,A
